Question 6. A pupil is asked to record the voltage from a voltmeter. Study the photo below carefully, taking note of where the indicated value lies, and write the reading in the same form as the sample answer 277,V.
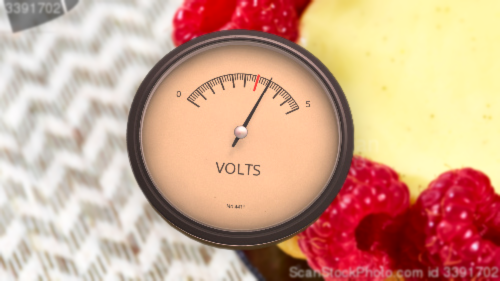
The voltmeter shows 3.5,V
